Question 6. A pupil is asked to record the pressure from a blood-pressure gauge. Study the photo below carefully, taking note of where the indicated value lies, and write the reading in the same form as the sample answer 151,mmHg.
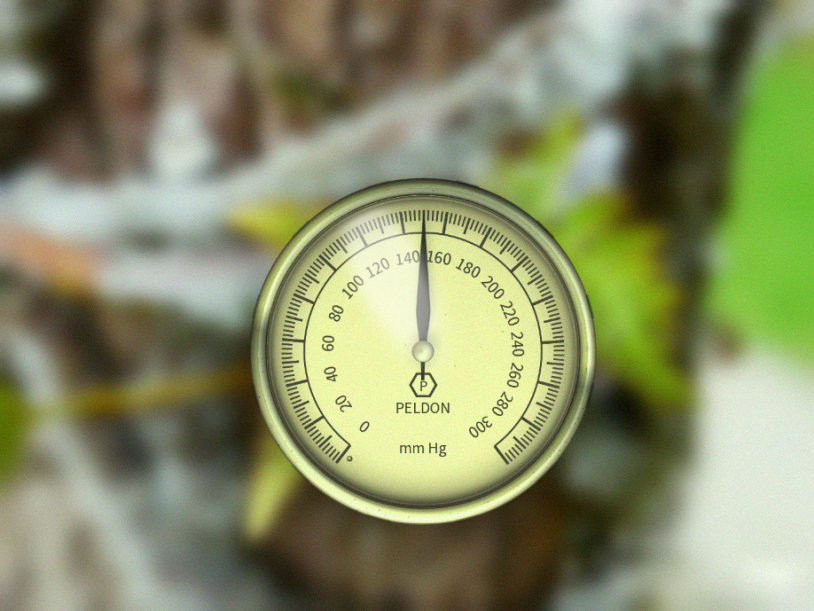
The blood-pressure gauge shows 150,mmHg
